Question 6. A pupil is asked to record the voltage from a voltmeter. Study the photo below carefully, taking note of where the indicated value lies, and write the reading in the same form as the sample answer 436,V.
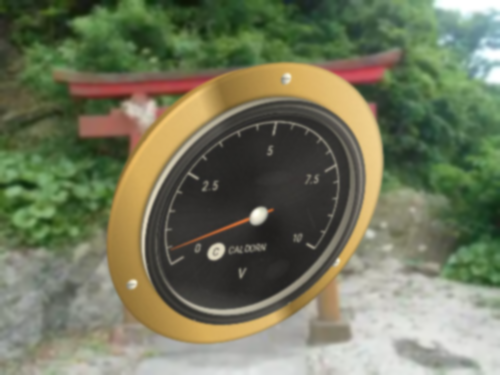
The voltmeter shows 0.5,V
